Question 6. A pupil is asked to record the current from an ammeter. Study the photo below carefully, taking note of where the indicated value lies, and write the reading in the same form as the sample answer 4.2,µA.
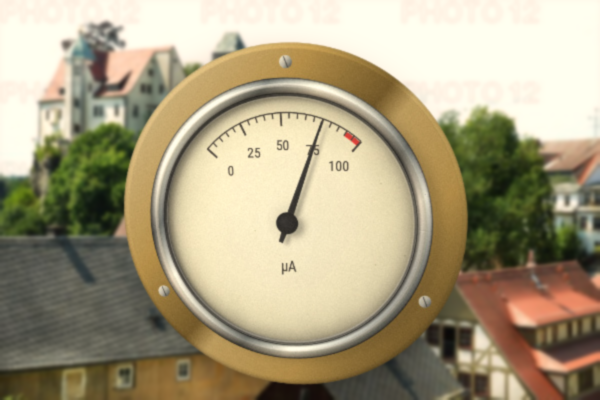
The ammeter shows 75,µA
